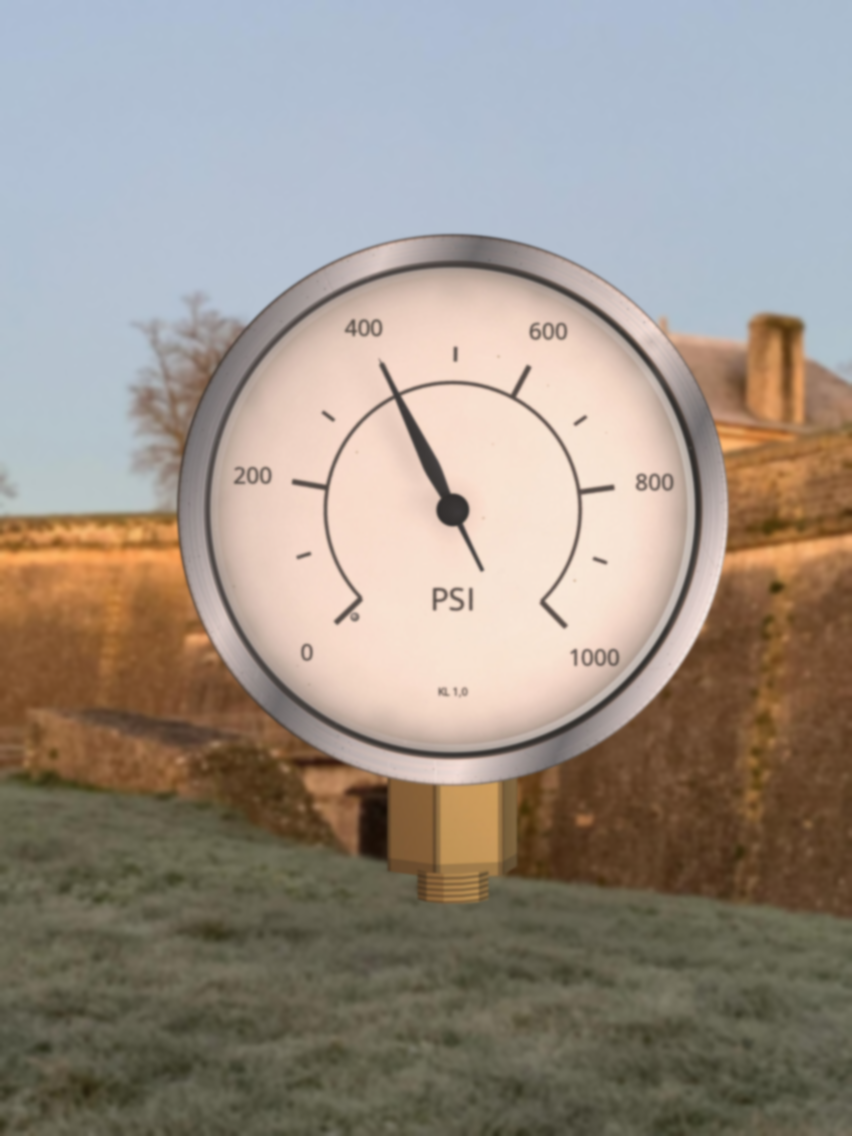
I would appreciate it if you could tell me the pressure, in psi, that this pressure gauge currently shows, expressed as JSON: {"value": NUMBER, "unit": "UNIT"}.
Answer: {"value": 400, "unit": "psi"}
